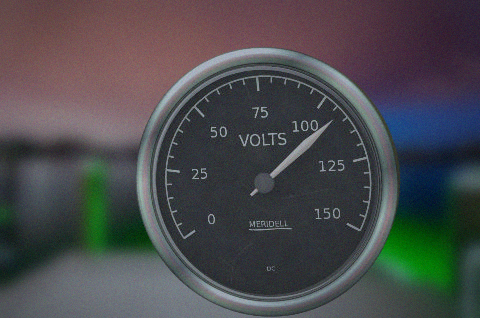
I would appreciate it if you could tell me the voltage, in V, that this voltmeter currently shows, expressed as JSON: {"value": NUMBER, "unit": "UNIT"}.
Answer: {"value": 107.5, "unit": "V"}
